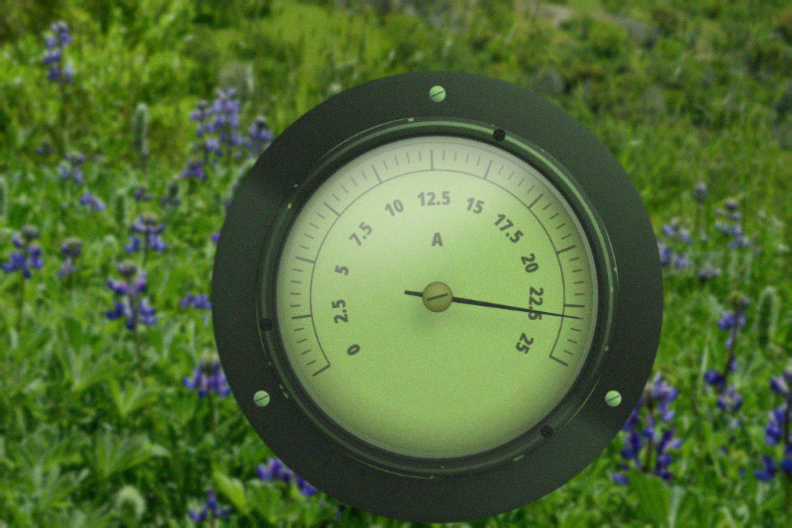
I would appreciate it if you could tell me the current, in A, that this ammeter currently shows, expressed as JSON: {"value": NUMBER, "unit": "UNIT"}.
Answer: {"value": 23, "unit": "A"}
